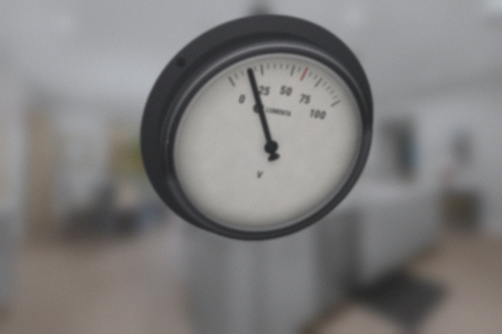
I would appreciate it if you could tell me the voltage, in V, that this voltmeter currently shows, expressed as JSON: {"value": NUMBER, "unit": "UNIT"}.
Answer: {"value": 15, "unit": "V"}
